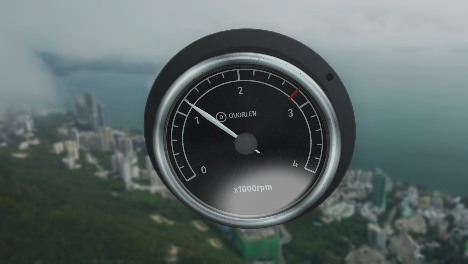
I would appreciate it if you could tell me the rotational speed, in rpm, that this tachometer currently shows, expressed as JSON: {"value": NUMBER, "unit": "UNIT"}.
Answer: {"value": 1200, "unit": "rpm"}
